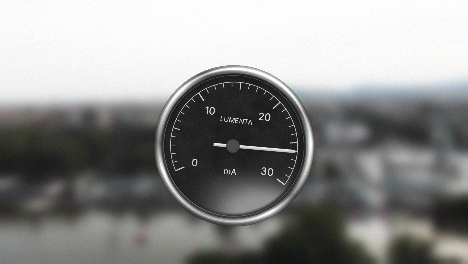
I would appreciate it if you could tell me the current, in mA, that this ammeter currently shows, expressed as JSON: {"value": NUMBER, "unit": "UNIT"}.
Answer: {"value": 26, "unit": "mA"}
